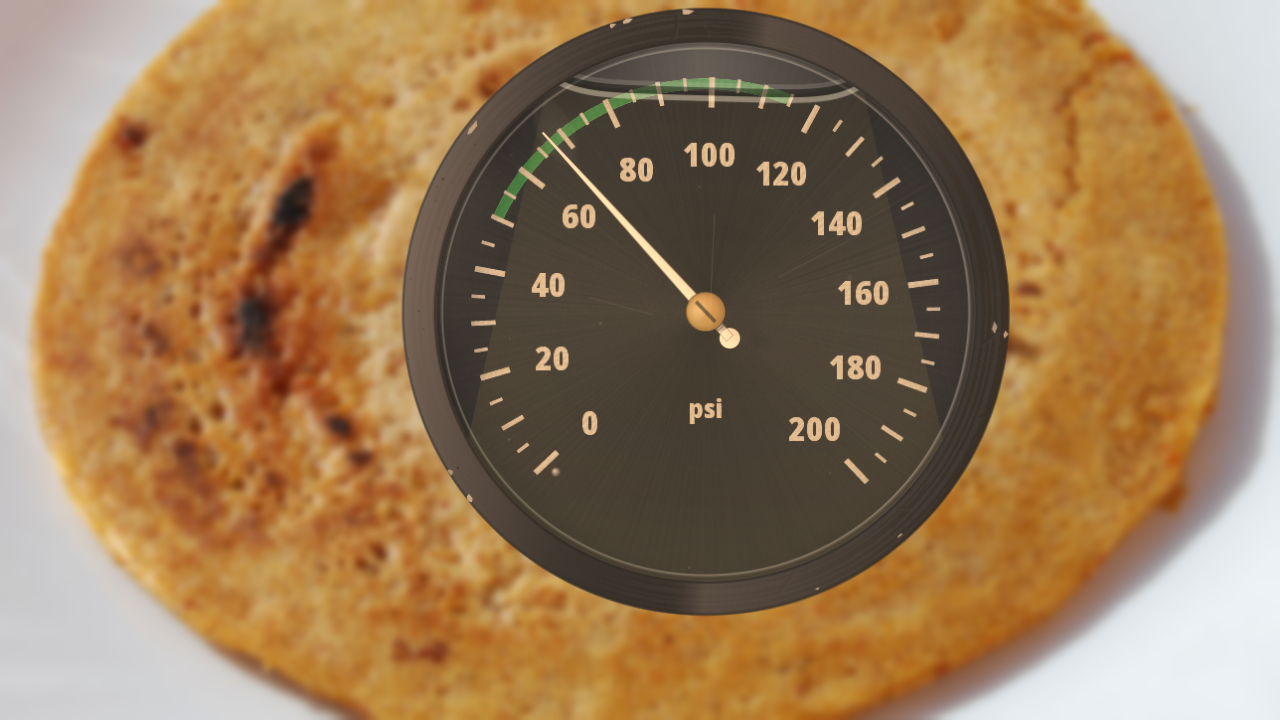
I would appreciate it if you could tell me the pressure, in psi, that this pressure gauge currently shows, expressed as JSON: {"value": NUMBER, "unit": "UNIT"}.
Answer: {"value": 67.5, "unit": "psi"}
